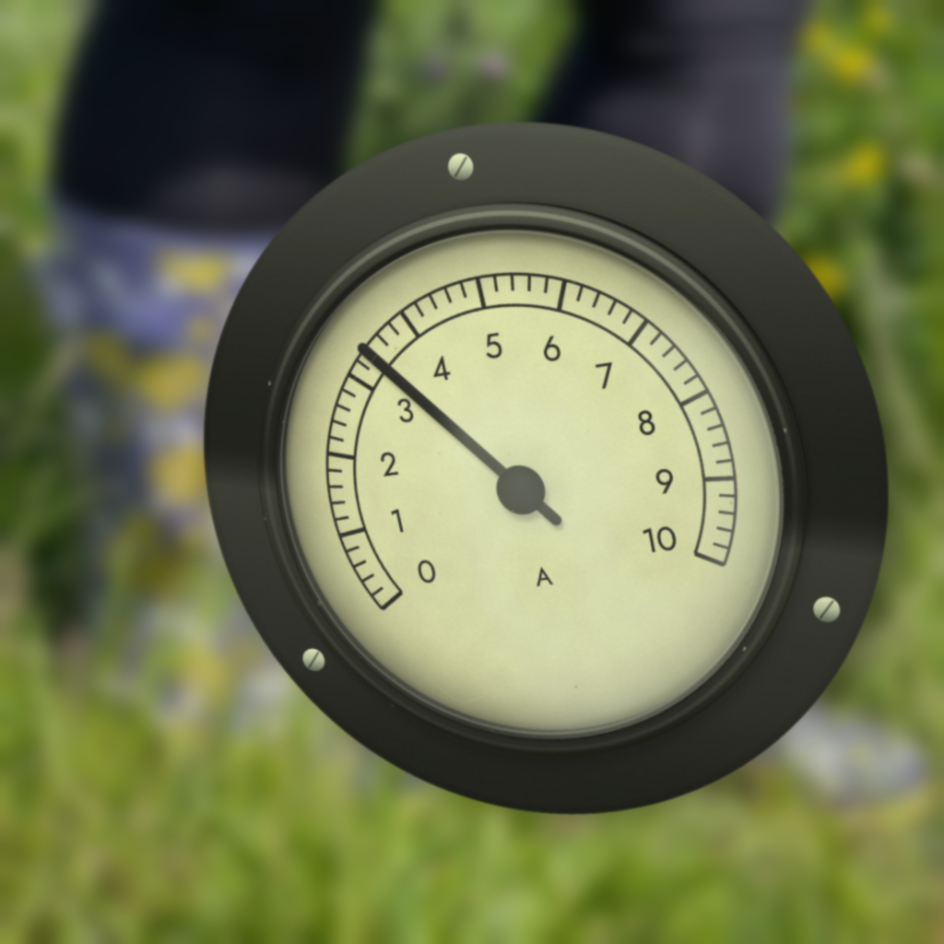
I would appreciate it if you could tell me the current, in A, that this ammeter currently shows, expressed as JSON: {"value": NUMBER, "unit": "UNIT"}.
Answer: {"value": 3.4, "unit": "A"}
